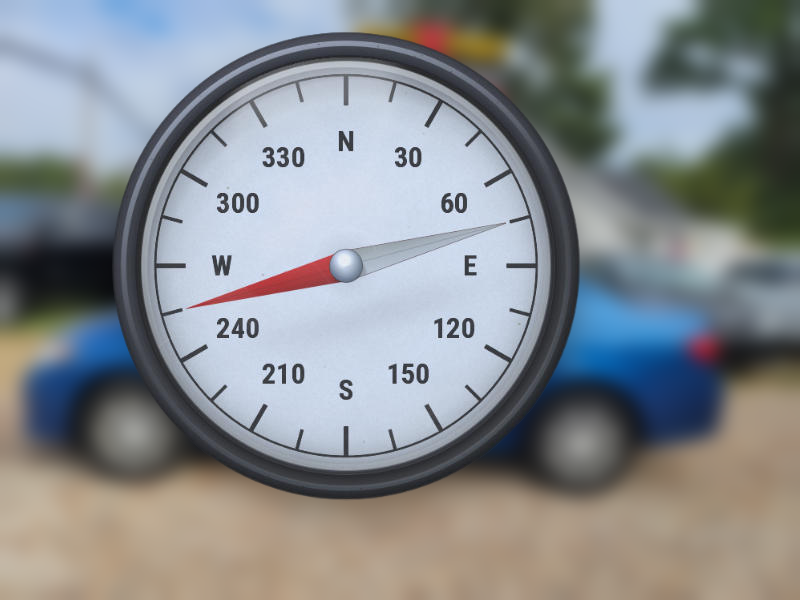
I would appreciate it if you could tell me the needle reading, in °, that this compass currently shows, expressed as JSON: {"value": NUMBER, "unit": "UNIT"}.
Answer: {"value": 255, "unit": "°"}
